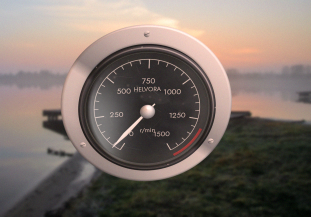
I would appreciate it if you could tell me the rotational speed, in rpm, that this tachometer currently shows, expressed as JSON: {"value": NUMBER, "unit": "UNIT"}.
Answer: {"value": 50, "unit": "rpm"}
